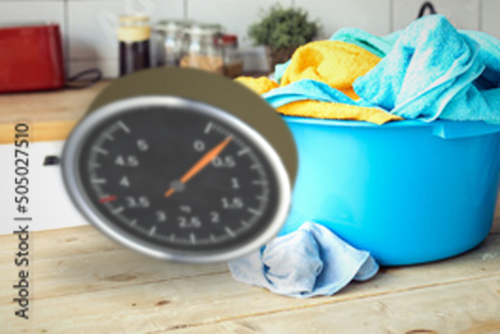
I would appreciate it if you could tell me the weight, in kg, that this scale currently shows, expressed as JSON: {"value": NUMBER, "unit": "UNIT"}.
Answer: {"value": 0.25, "unit": "kg"}
